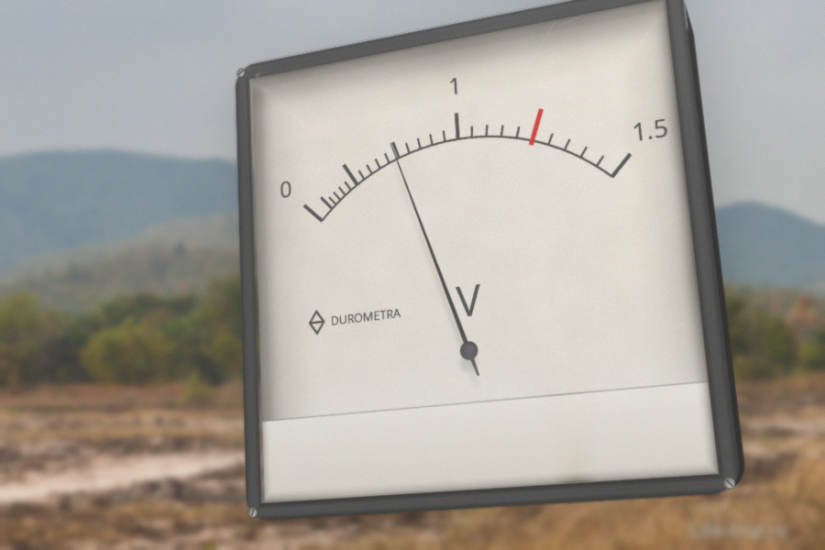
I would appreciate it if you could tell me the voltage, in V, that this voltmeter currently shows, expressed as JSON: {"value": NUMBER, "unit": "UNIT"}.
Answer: {"value": 0.75, "unit": "V"}
